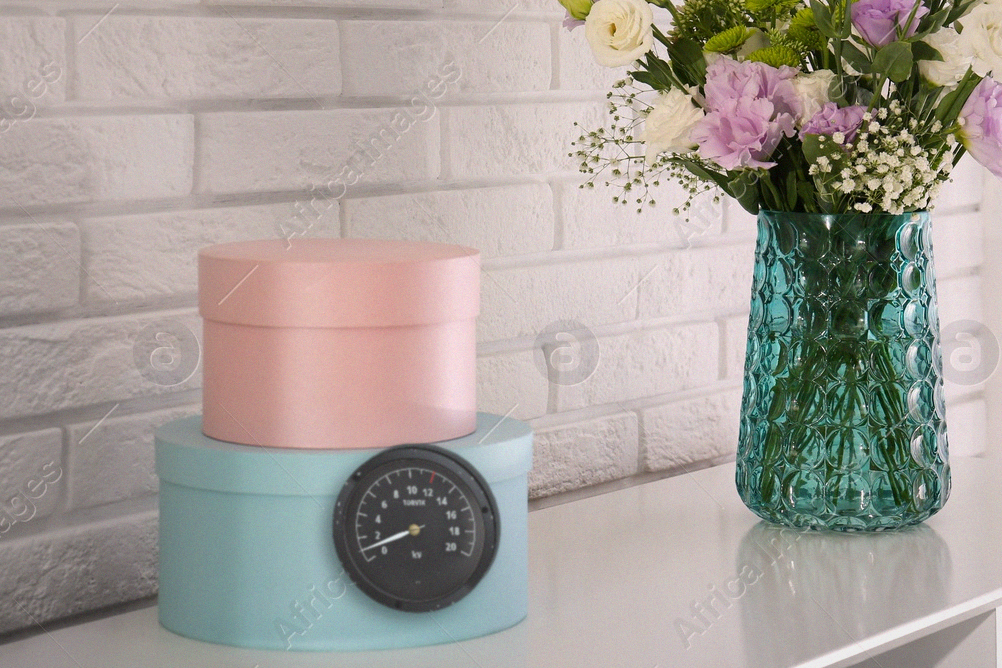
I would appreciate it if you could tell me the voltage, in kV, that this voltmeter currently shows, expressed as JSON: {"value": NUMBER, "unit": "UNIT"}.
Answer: {"value": 1, "unit": "kV"}
